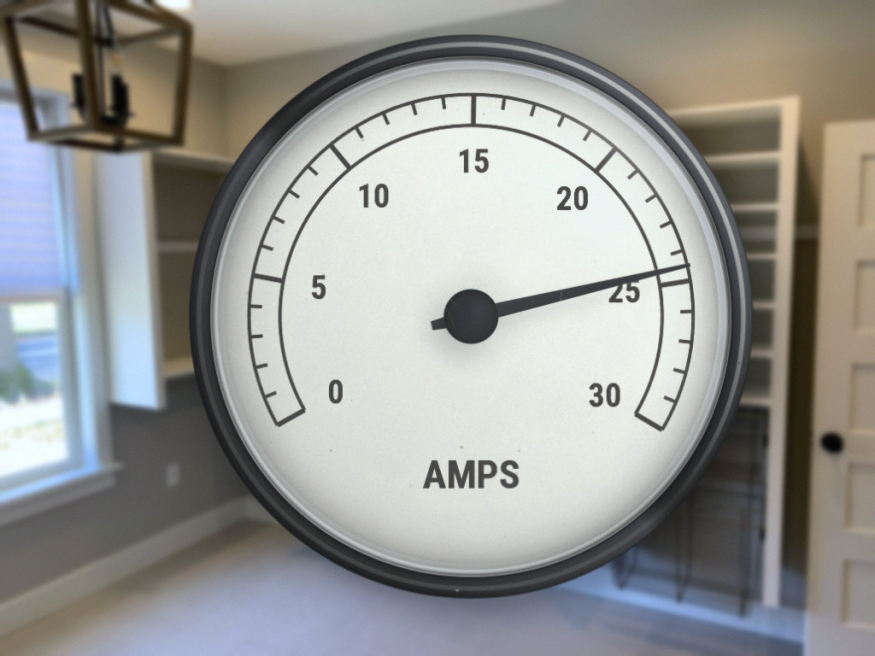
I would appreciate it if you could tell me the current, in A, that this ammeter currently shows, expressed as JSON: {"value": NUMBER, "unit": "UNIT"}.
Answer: {"value": 24.5, "unit": "A"}
